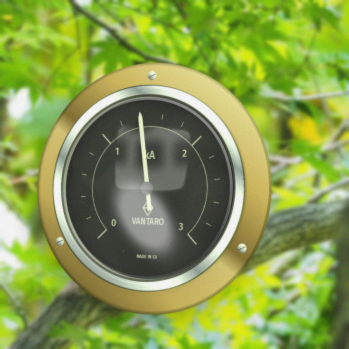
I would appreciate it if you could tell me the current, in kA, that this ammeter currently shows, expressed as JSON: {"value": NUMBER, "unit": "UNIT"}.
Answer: {"value": 1.4, "unit": "kA"}
